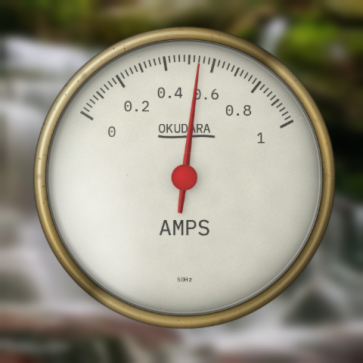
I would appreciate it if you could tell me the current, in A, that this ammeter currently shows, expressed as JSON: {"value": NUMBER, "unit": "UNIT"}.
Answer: {"value": 0.54, "unit": "A"}
